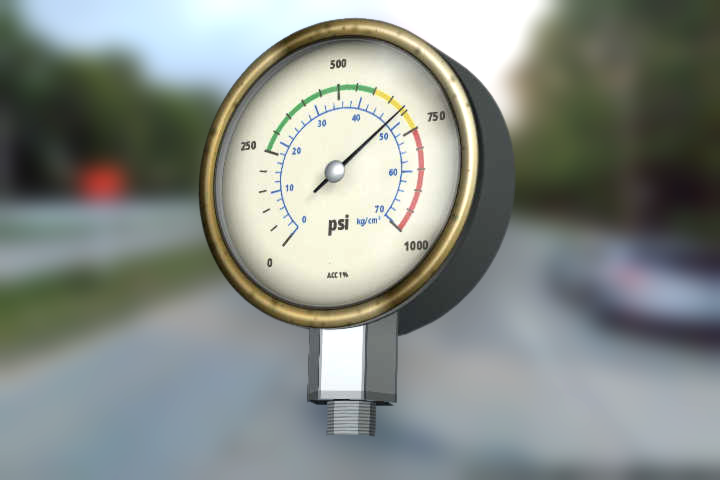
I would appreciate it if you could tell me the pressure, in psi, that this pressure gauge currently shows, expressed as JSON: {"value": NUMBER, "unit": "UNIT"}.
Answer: {"value": 700, "unit": "psi"}
